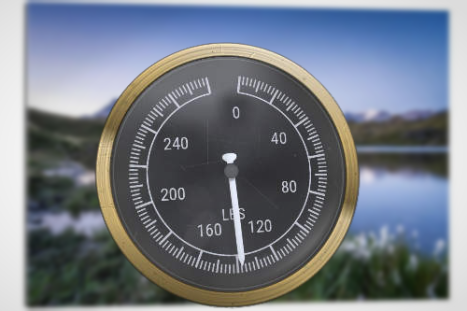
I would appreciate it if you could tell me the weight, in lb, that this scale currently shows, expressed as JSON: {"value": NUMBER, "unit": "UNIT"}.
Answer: {"value": 138, "unit": "lb"}
